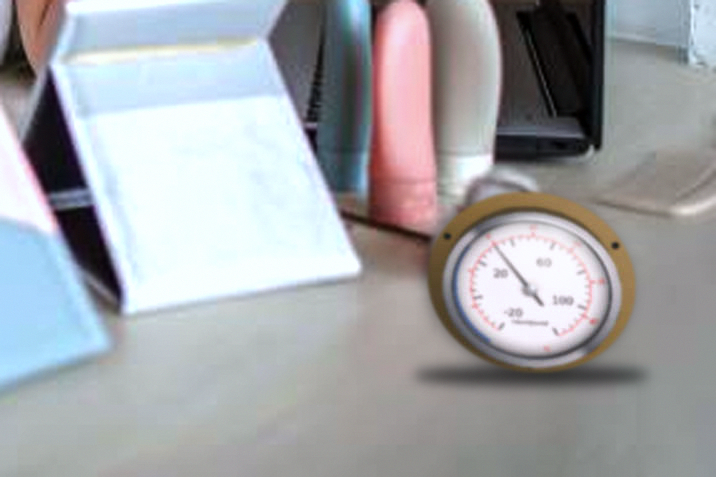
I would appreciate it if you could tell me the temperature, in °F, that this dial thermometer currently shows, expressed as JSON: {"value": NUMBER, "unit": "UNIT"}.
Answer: {"value": 32, "unit": "°F"}
